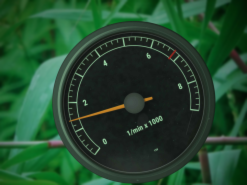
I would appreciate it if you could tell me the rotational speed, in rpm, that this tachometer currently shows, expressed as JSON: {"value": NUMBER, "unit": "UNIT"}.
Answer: {"value": 1400, "unit": "rpm"}
